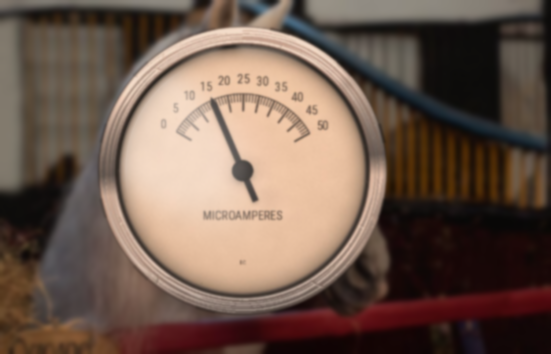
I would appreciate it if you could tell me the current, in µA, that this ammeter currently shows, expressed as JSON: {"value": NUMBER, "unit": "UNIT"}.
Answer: {"value": 15, "unit": "µA"}
